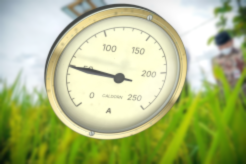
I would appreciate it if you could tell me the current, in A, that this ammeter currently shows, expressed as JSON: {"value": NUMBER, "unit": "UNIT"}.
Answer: {"value": 50, "unit": "A"}
